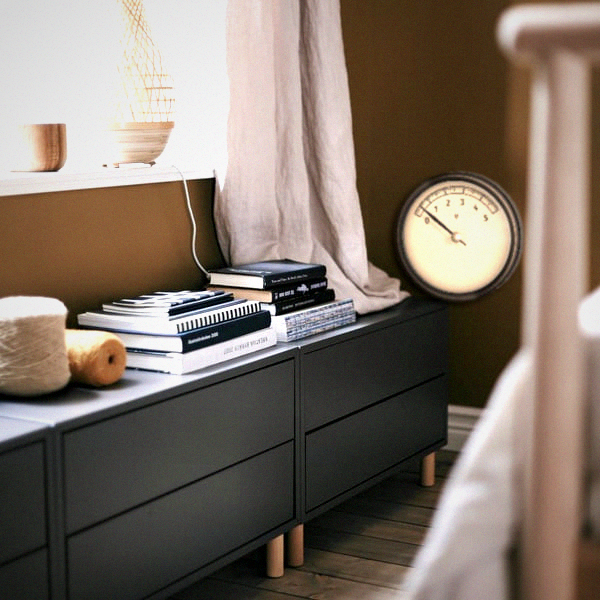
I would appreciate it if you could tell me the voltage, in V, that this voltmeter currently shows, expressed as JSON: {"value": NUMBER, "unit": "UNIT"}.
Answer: {"value": 0.5, "unit": "V"}
